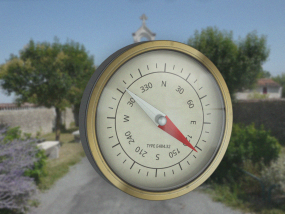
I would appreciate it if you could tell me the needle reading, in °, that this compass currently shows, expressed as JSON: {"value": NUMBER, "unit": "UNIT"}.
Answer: {"value": 125, "unit": "°"}
